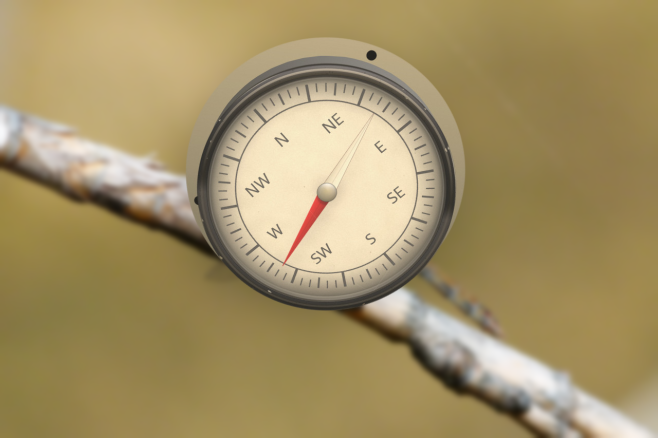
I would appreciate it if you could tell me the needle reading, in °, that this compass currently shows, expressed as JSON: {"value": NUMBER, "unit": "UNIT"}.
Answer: {"value": 250, "unit": "°"}
